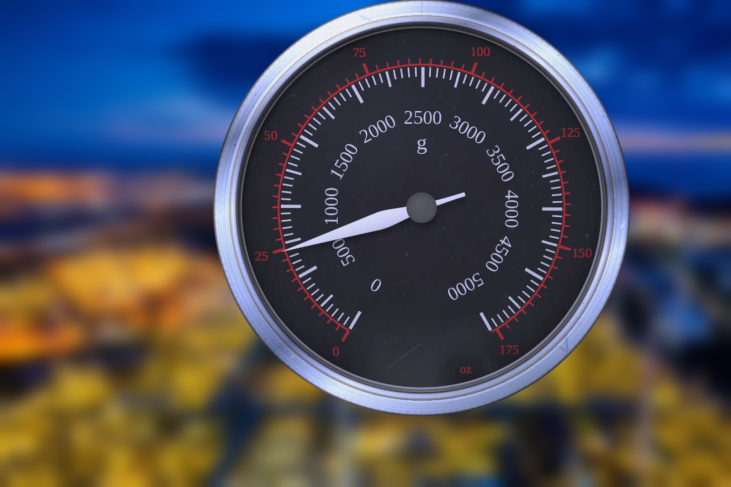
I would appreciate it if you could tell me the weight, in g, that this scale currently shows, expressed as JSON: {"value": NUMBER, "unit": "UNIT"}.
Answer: {"value": 700, "unit": "g"}
